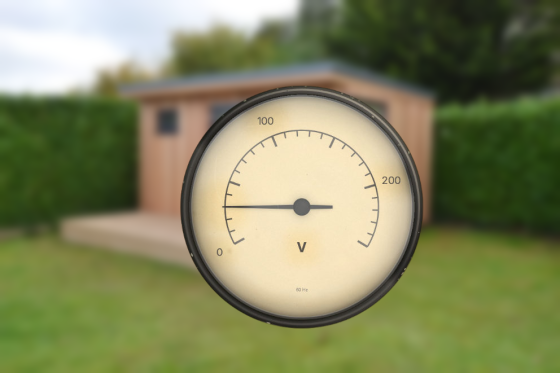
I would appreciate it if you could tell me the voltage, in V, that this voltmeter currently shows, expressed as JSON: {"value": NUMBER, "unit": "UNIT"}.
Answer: {"value": 30, "unit": "V"}
